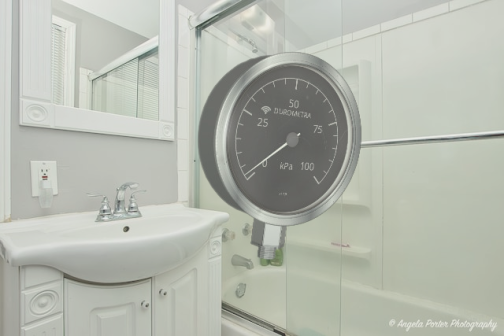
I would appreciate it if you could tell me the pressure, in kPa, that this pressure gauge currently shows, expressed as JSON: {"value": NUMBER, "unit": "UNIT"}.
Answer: {"value": 2.5, "unit": "kPa"}
